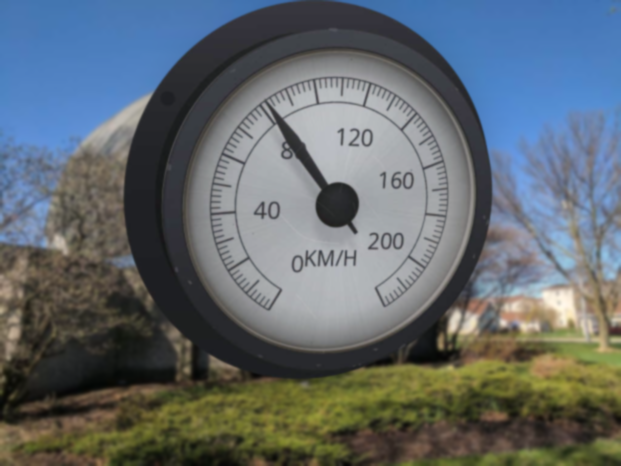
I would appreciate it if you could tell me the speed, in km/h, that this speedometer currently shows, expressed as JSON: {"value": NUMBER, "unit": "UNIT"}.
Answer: {"value": 82, "unit": "km/h"}
